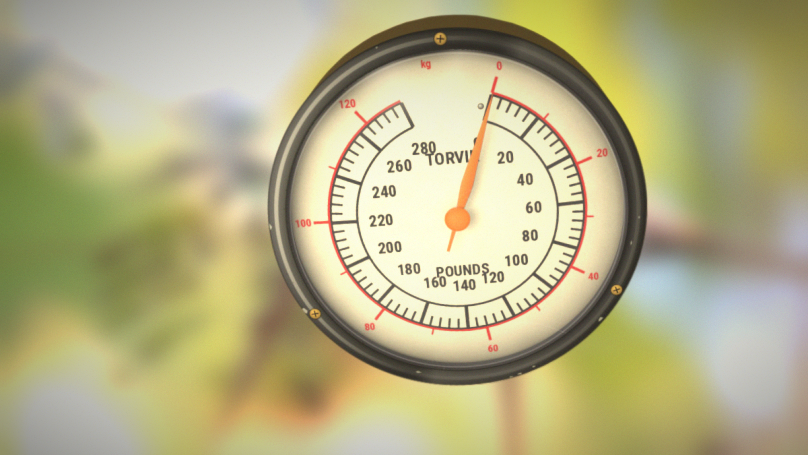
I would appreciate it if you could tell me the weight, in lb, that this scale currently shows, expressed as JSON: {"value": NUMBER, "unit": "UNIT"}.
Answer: {"value": 0, "unit": "lb"}
